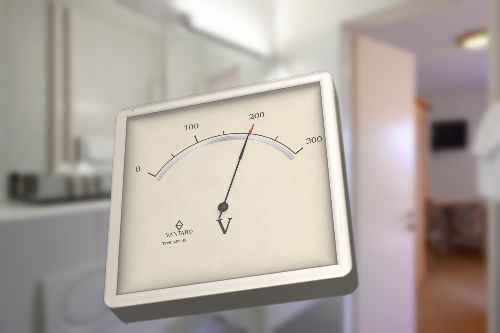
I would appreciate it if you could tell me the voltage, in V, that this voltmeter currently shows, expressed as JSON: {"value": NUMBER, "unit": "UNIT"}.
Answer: {"value": 200, "unit": "V"}
